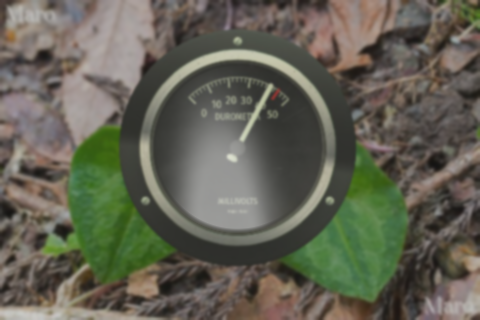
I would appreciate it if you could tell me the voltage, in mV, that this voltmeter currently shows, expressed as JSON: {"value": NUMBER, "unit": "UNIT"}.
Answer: {"value": 40, "unit": "mV"}
